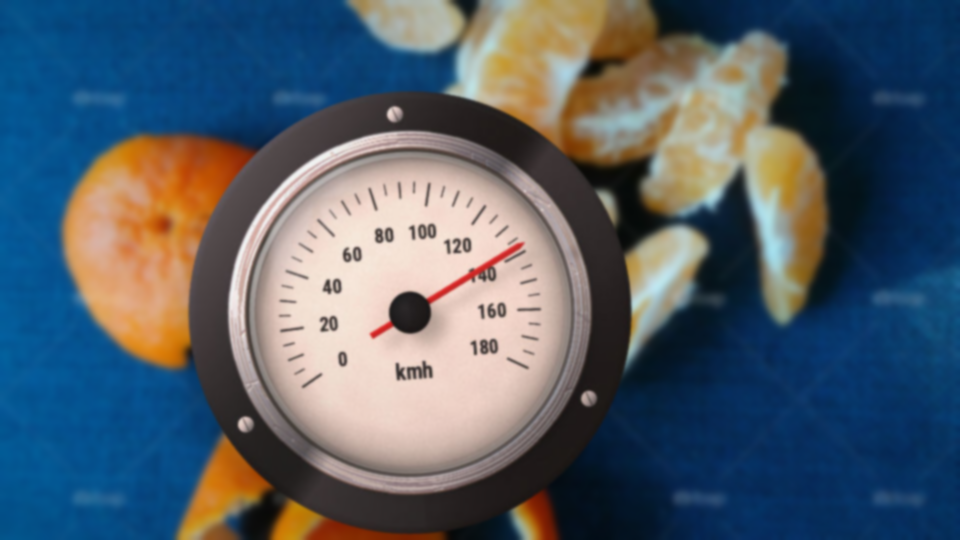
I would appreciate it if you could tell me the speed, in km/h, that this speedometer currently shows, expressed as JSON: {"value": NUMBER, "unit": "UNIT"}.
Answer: {"value": 137.5, "unit": "km/h"}
